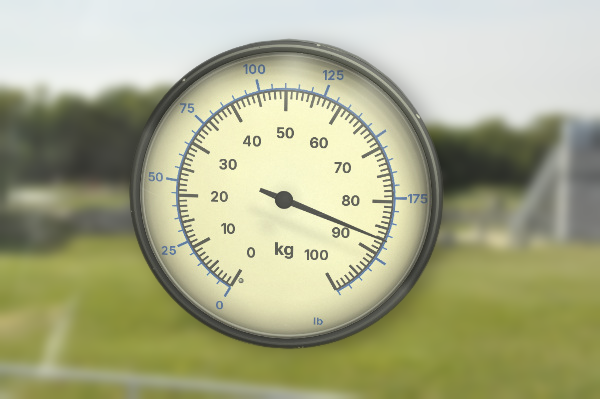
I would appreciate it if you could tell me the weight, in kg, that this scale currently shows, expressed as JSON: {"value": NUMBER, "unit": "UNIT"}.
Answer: {"value": 87, "unit": "kg"}
